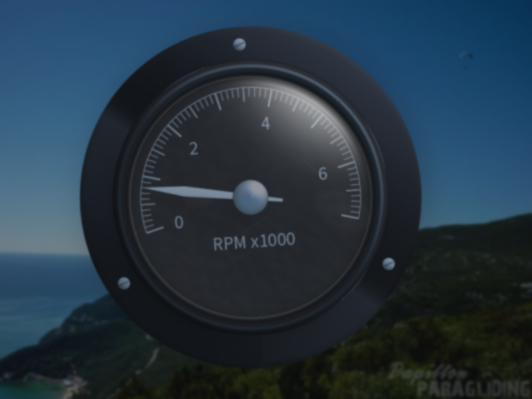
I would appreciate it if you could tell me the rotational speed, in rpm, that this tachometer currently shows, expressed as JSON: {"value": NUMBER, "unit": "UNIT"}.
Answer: {"value": 800, "unit": "rpm"}
